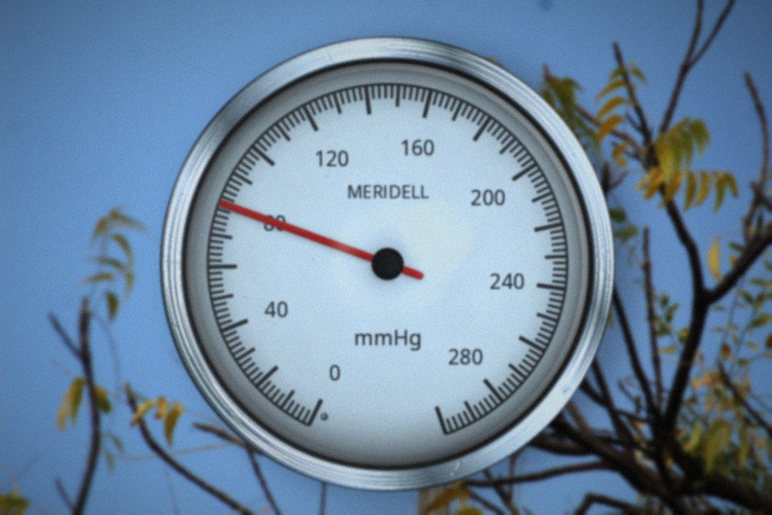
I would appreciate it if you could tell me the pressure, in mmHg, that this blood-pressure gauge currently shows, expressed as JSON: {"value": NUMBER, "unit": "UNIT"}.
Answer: {"value": 80, "unit": "mmHg"}
